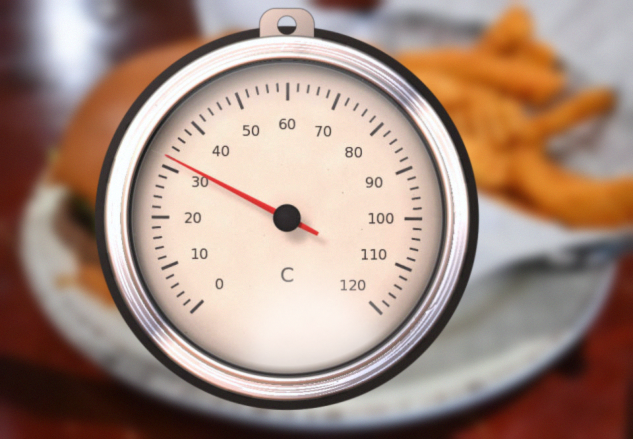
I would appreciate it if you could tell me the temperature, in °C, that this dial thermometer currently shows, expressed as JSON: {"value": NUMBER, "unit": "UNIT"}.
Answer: {"value": 32, "unit": "°C"}
